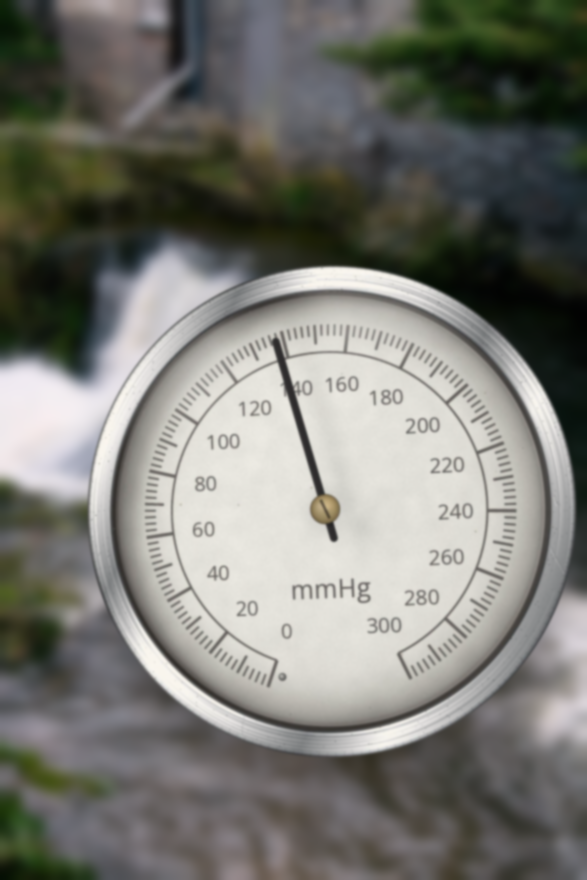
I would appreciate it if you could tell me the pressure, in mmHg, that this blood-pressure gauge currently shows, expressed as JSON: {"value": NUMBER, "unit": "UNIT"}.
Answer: {"value": 138, "unit": "mmHg"}
